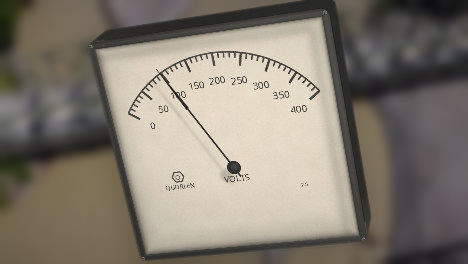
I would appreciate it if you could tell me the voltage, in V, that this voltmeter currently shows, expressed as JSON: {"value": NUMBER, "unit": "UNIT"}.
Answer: {"value": 100, "unit": "V"}
